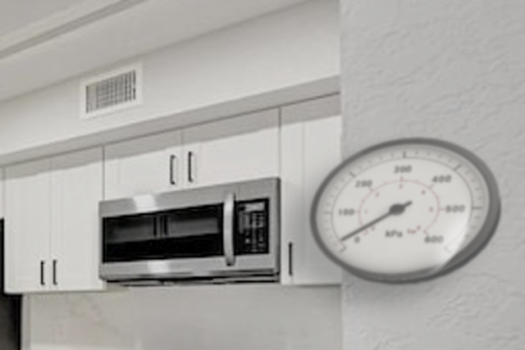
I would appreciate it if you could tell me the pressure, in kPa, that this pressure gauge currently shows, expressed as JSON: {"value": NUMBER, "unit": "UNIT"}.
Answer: {"value": 20, "unit": "kPa"}
